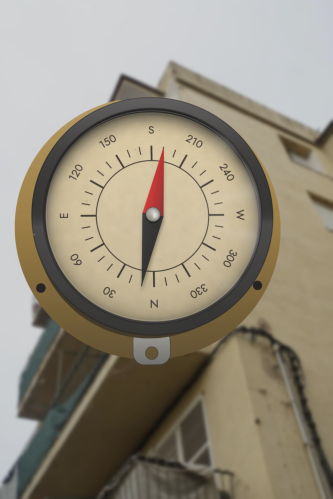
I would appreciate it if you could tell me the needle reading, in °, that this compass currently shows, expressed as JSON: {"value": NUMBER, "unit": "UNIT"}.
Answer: {"value": 190, "unit": "°"}
